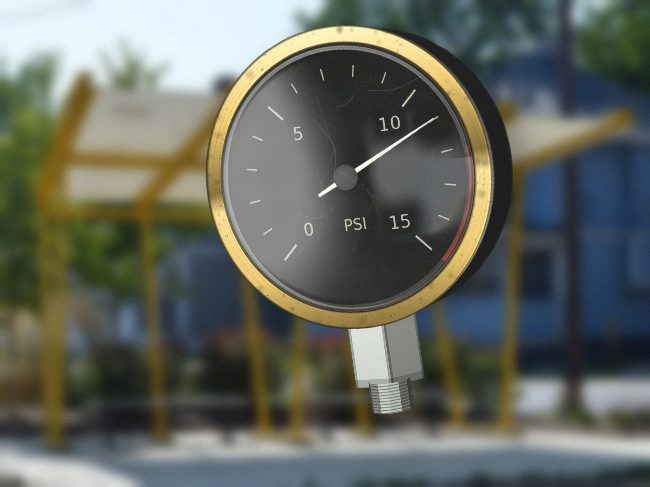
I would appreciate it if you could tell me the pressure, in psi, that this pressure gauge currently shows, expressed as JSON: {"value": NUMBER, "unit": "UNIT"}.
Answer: {"value": 11, "unit": "psi"}
